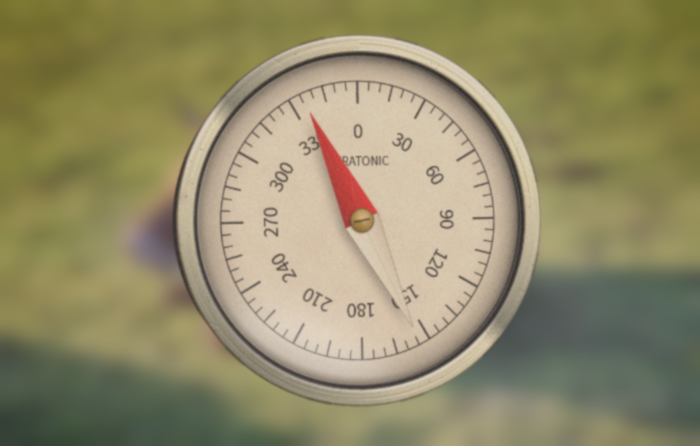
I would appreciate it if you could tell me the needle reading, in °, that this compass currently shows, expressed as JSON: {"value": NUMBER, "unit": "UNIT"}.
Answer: {"value": 335, "unit": "°"}
